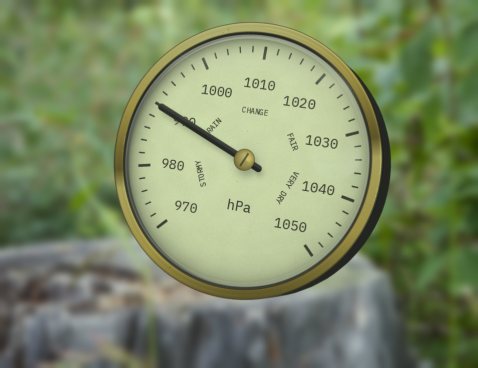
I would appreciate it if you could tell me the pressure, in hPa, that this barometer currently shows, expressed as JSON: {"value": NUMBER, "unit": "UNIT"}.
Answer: {"value": 990, "unit": "hPa"}
